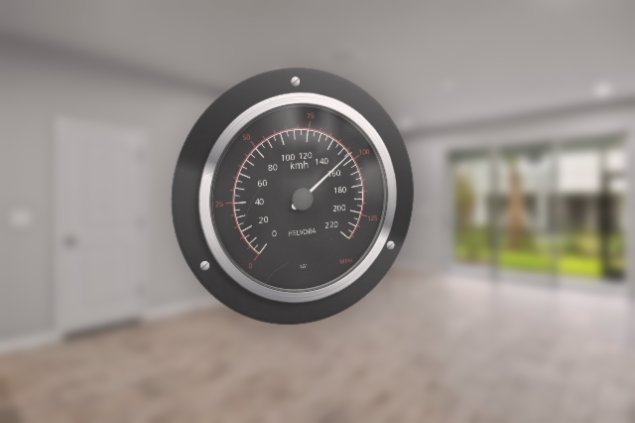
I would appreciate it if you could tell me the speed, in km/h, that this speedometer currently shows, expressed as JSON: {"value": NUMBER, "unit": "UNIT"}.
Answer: {"value": 155, "unit": "km/h"}
